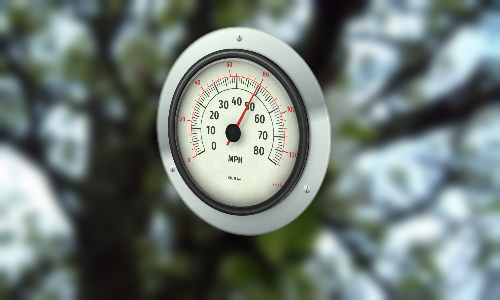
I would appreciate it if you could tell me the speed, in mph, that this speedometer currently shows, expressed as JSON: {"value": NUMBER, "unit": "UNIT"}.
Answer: {"value": 50, "unit": "mph"}
